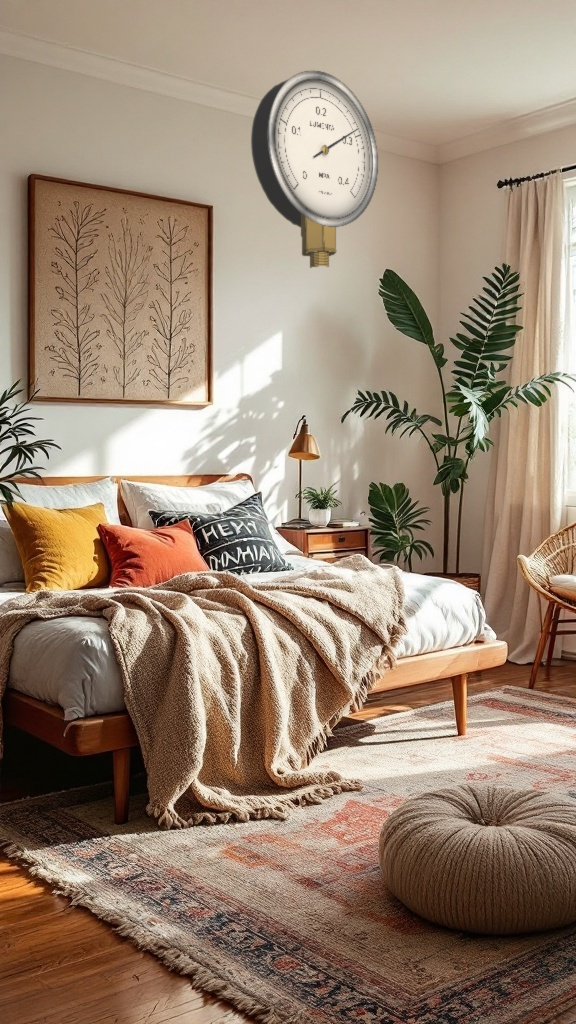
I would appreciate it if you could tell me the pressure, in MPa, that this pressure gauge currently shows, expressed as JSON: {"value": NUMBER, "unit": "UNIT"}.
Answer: {"value": 0.29, "unit": "MPa"}
